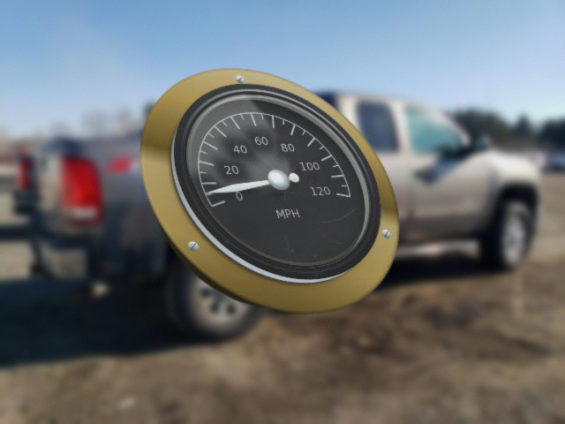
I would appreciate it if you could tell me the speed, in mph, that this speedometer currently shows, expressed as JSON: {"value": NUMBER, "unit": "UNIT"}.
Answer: {"value": 5, "unit": "mph"}
